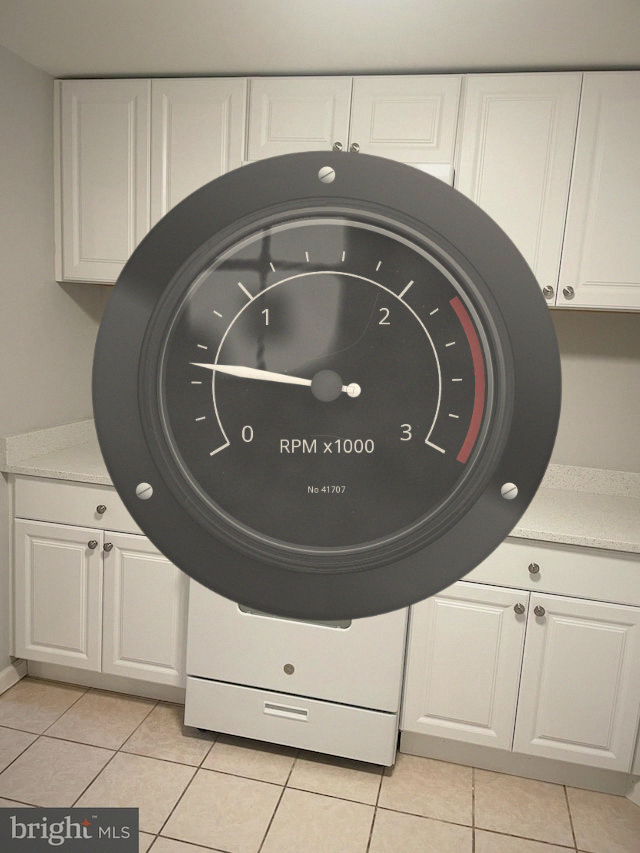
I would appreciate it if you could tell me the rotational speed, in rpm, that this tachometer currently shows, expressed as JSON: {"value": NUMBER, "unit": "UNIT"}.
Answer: {"value": 500, "unit": "rpm"}
